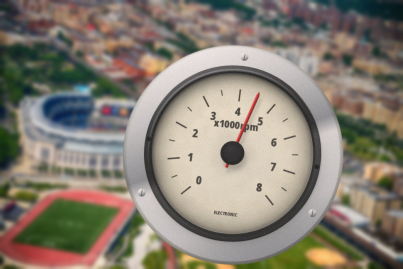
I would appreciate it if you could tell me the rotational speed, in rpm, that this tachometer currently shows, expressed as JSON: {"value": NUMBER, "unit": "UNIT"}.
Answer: {"value": 4500, "unit": "rpm"}
